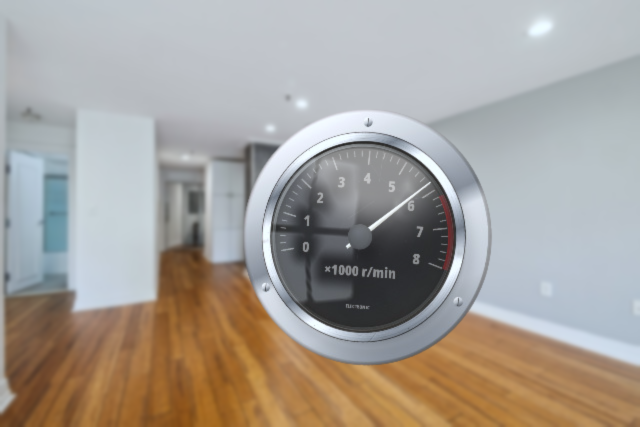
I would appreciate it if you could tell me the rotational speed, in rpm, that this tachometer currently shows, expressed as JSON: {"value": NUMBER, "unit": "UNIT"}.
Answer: {"value": 5800, "unit": "rpm"}
